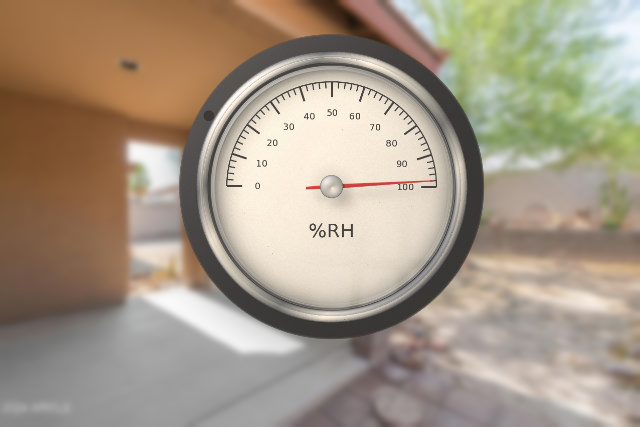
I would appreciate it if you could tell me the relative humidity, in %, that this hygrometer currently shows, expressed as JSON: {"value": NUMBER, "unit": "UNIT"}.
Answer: {"value": 98, "unit": "%"}
